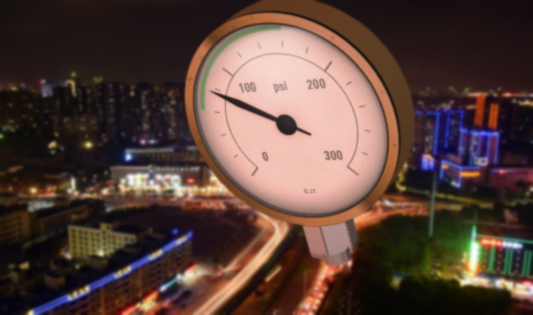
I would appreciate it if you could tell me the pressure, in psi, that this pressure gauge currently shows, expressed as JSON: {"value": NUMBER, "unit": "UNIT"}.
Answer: {"value": 80, "unit": "psi"}
